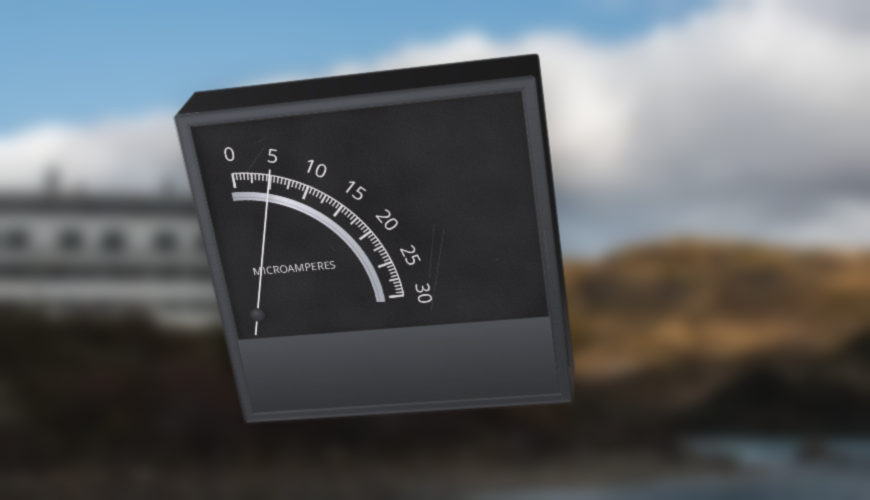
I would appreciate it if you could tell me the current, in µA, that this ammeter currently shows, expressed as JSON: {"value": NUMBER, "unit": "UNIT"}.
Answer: {"value": 5, "unit": "µA"}
